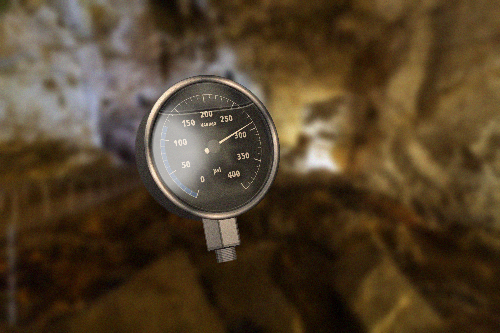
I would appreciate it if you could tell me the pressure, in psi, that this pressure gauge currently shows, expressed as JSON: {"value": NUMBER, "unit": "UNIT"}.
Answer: {"value": 290, "unit": "psi"}
